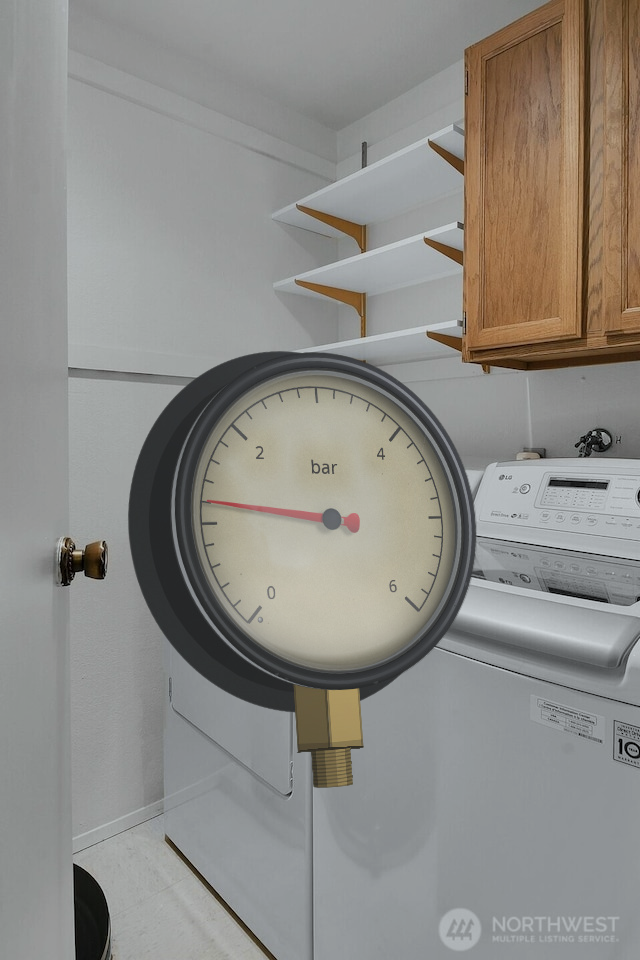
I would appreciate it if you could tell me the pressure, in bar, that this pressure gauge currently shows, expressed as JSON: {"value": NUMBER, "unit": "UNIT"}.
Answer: {"value": 1.2, "unit": "bar"}
